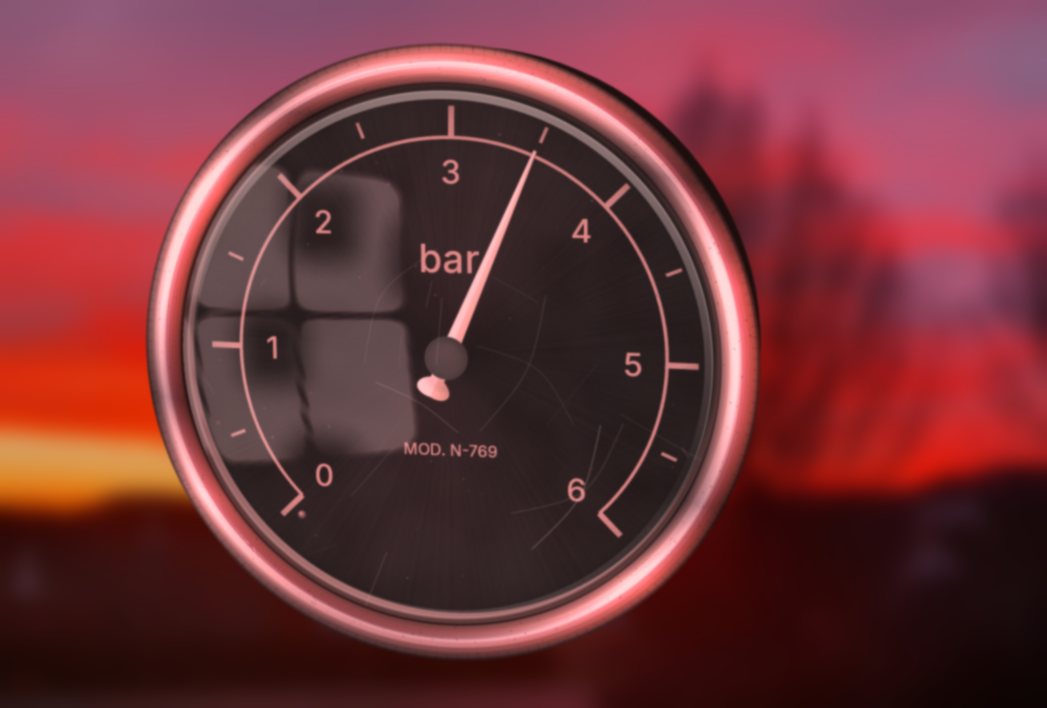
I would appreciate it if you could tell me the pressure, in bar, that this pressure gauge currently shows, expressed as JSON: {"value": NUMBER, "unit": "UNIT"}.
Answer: {"value": 3.5, "unit": "bar"}
